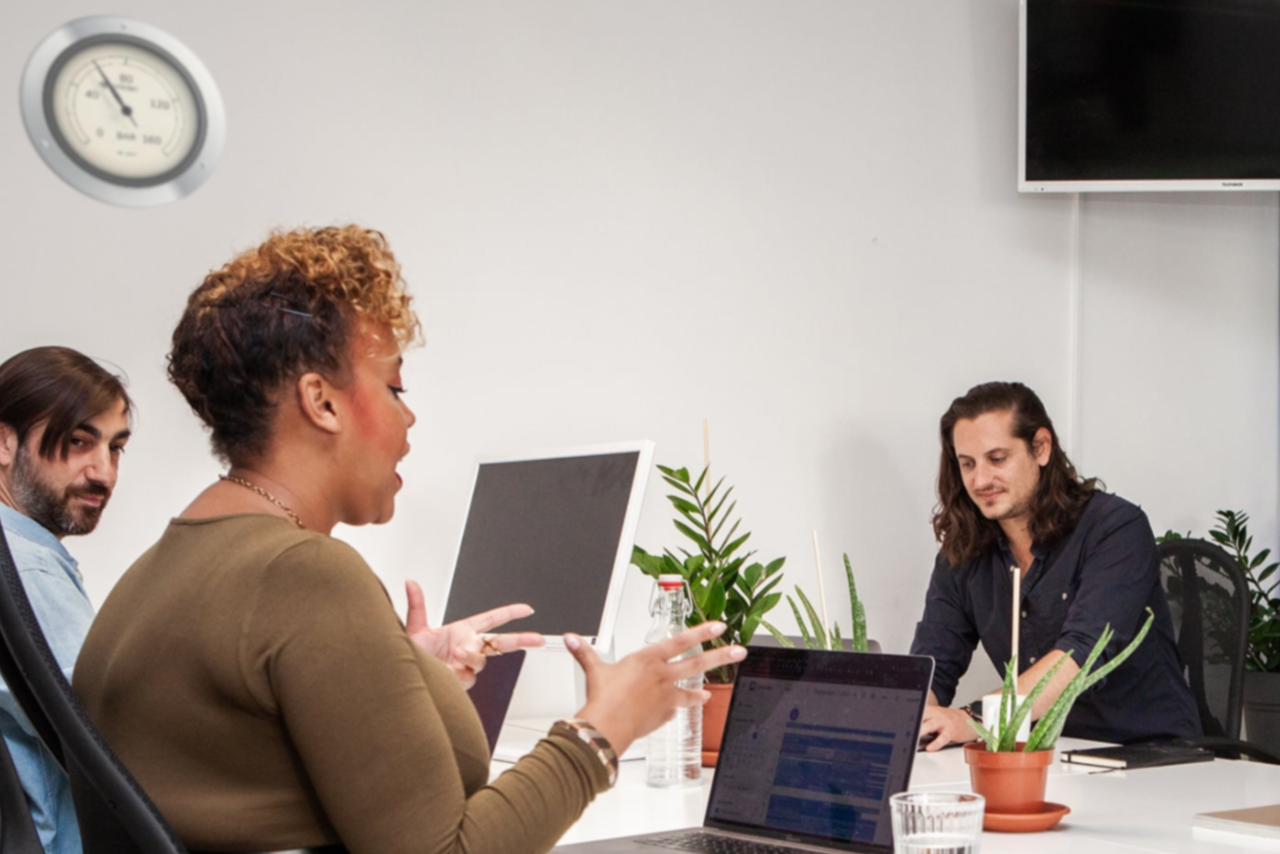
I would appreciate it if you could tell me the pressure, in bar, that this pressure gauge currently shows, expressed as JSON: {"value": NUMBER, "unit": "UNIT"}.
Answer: {"value": 60, "unit": "bar"}
